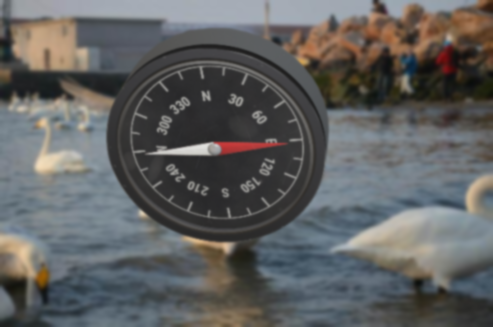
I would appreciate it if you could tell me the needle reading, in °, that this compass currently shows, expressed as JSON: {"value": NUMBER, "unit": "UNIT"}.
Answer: {"value": 90, "unit": "°"}
